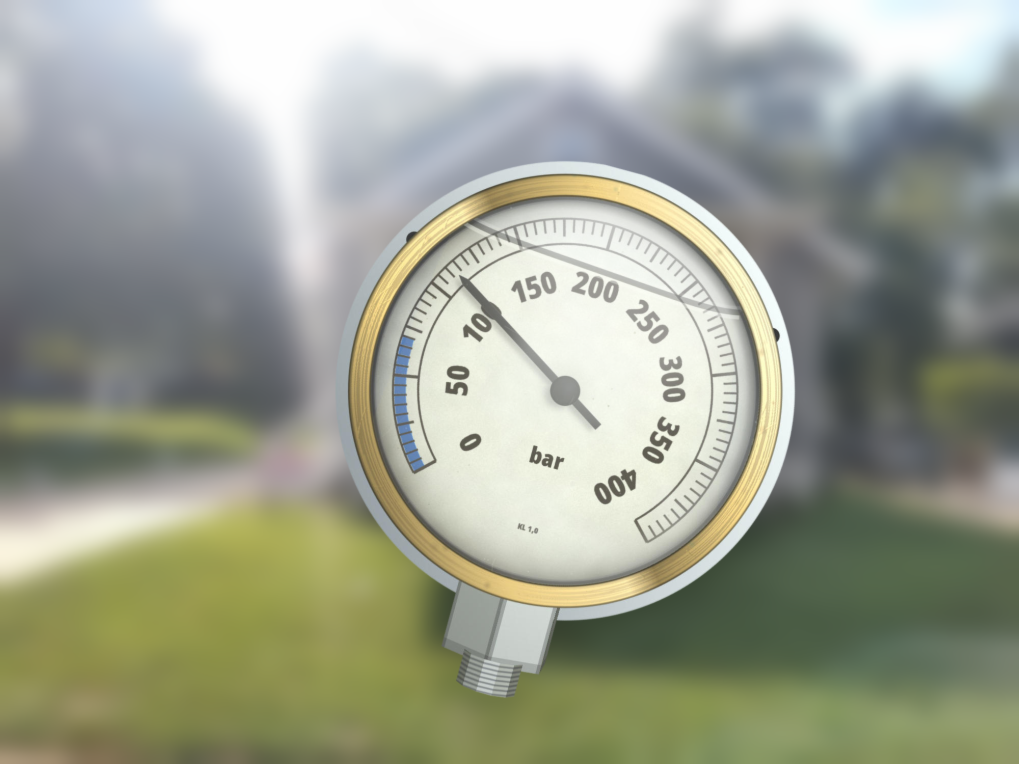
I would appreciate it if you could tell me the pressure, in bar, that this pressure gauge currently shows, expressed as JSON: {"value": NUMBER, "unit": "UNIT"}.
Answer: {"value": 112.5, "unit": "bar"}
